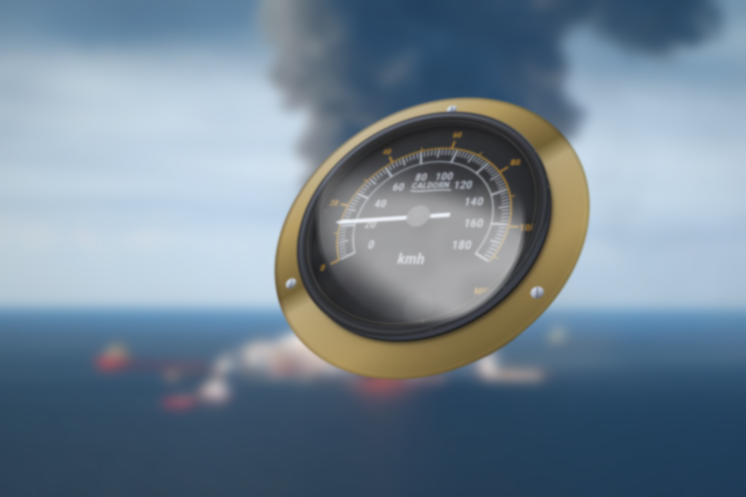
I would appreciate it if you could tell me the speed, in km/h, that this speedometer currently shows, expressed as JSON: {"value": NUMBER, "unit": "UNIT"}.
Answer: {"value": 20, "unit": "km/h"}
